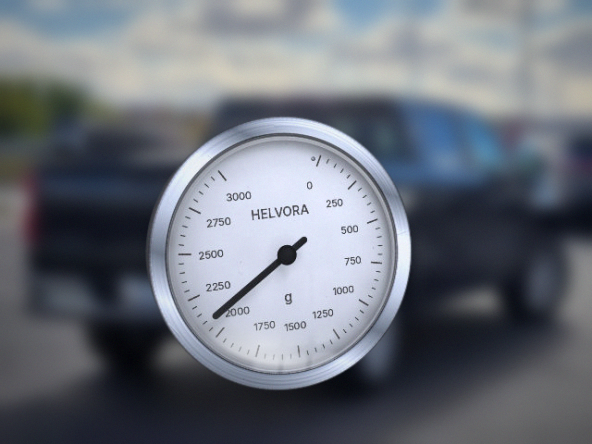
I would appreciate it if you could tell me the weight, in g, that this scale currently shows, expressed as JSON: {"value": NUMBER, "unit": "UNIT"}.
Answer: {"value": 2100, "unit": "g"}
